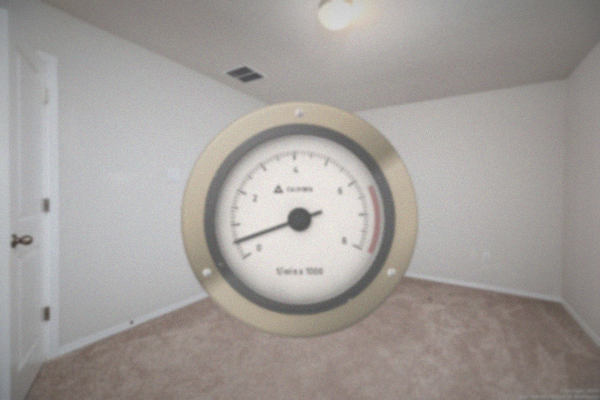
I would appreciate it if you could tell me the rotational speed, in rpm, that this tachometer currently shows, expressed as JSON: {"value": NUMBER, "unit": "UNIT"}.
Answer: {"value": 500, "unit": "rpm"}
